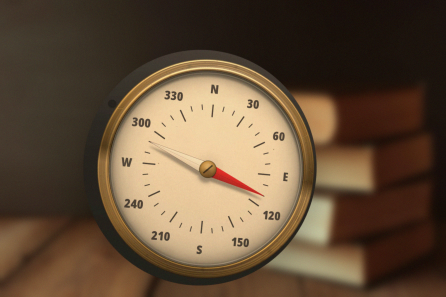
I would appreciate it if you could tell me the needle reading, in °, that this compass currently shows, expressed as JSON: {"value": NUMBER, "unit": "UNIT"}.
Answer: {"value": 110, "unit": "°"}
